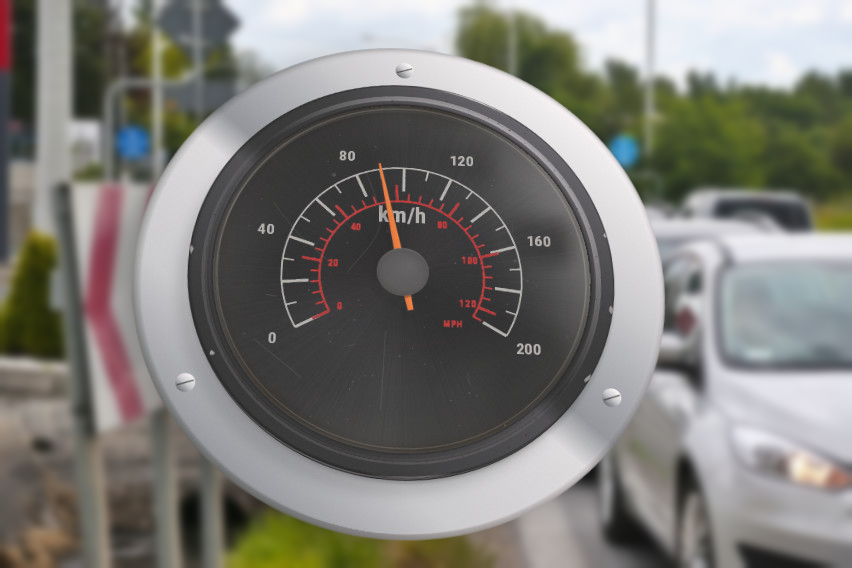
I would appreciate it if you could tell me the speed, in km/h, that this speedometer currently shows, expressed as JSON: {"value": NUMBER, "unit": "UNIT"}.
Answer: {"value": 90, "unit": "km/h"}
